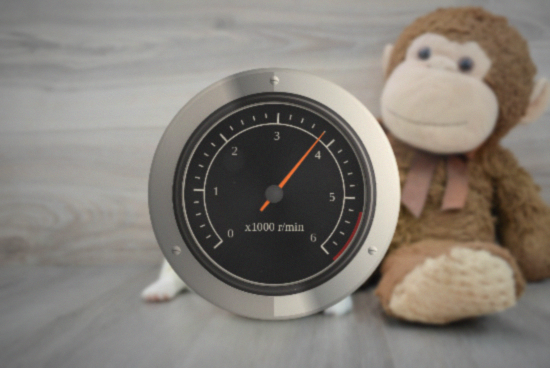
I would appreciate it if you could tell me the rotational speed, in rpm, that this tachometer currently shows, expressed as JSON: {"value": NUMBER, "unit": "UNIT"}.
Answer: {"value": 3800, "unit": "rpm"}
